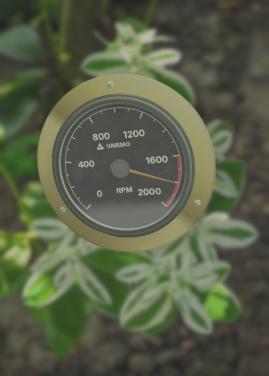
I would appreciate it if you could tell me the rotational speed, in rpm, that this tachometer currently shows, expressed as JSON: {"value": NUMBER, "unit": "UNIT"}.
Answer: {"value": 1800, "unit": "rpm"}
